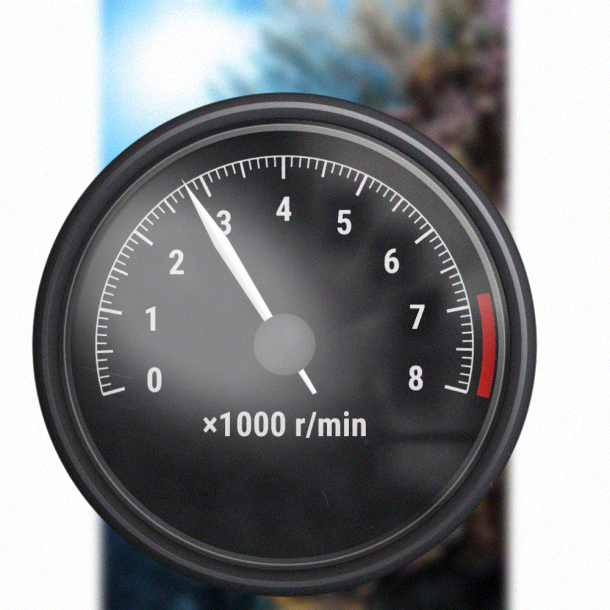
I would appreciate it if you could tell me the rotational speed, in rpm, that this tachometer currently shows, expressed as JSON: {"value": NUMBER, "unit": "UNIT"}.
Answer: {"value": 2800, "unit": "rpm"}
